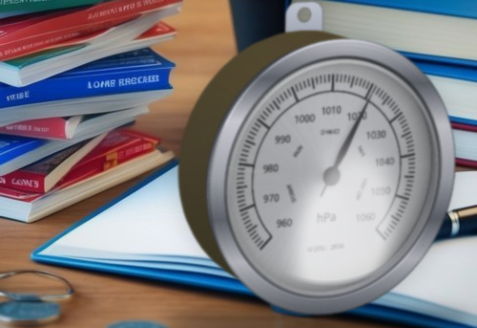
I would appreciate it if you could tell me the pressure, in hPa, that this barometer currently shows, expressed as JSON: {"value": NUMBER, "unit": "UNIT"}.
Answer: {"value": 1020, "unit": "hPa"}
